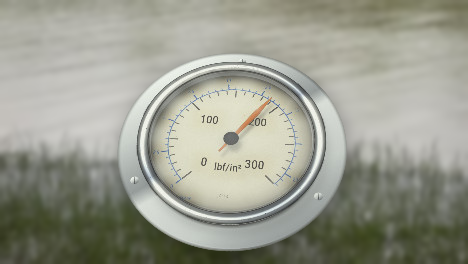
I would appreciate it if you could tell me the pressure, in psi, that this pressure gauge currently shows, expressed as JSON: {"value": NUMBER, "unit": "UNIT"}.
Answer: {"value": 190, "unit": "psi"}
